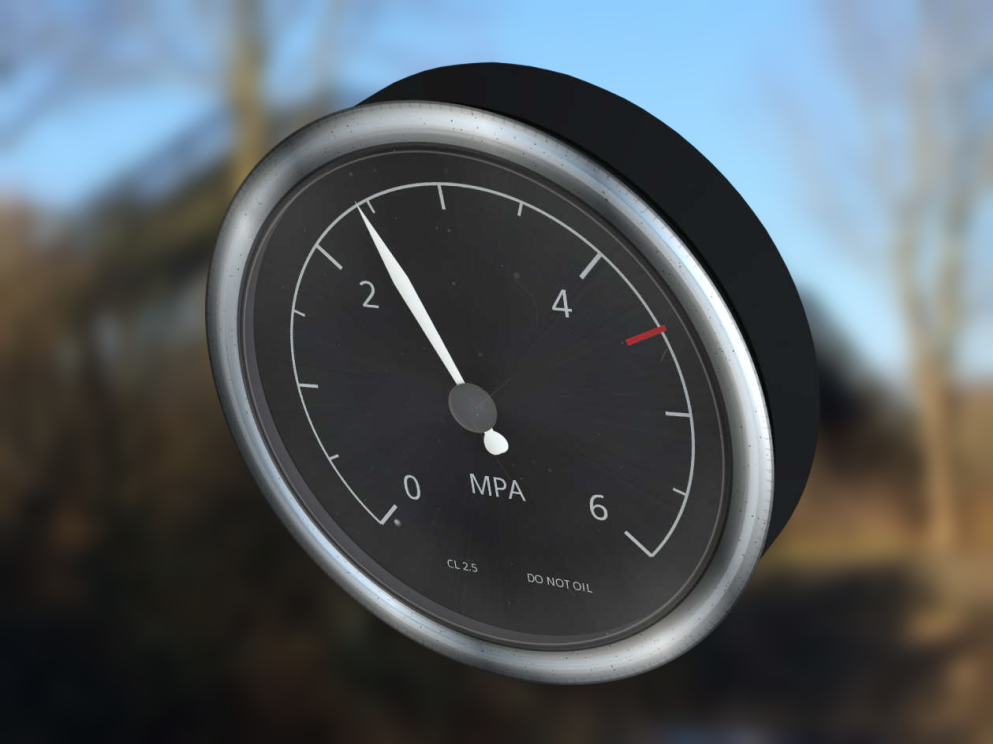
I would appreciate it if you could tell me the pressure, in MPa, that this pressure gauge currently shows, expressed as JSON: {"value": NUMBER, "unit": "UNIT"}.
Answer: {"value": 2.5, "unit": "MPa"}
